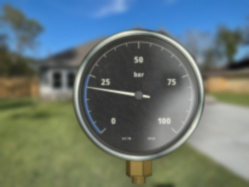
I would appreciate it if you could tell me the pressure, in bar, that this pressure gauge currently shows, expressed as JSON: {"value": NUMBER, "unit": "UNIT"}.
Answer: {"value": 20, "unit": "bar"}
